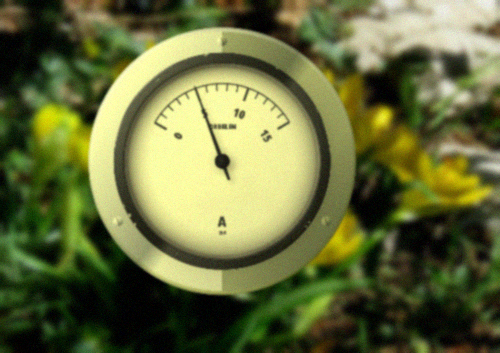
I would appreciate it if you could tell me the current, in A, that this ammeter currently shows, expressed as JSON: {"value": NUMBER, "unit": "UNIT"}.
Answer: {"value": 5, "unit": "A"}
